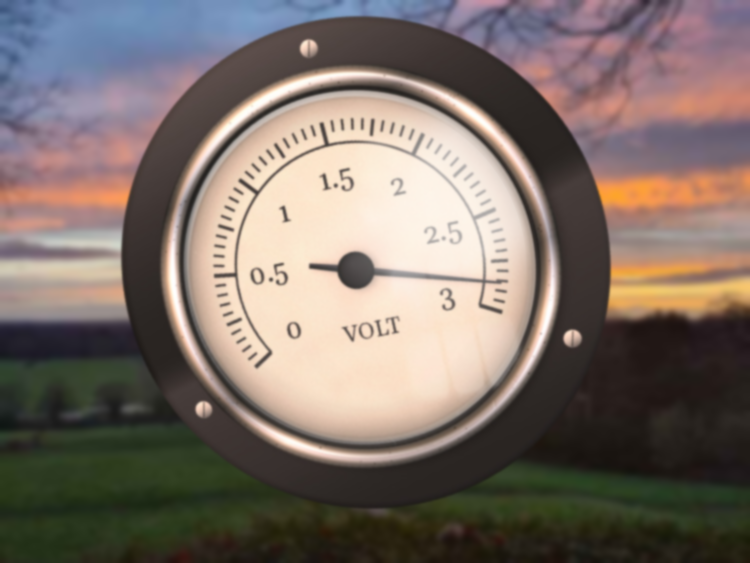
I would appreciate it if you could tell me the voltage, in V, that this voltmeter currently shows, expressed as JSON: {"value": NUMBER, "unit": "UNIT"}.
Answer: {"value": 2.85, "unit": "V"}
